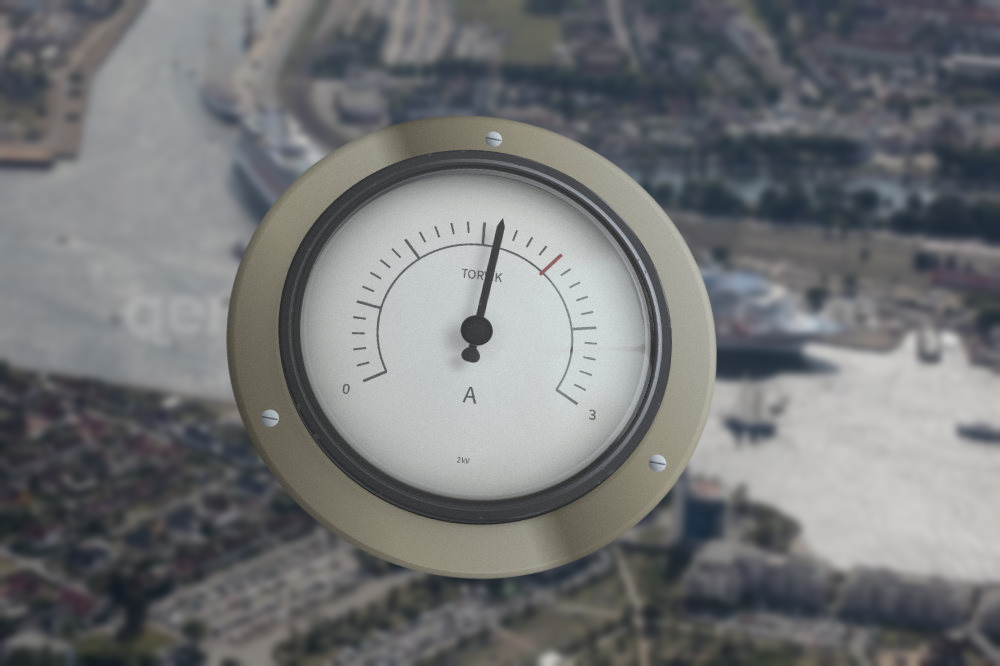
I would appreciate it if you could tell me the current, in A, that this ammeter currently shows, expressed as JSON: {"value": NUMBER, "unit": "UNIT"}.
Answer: {"value": 1.6, "unit": "A"}
